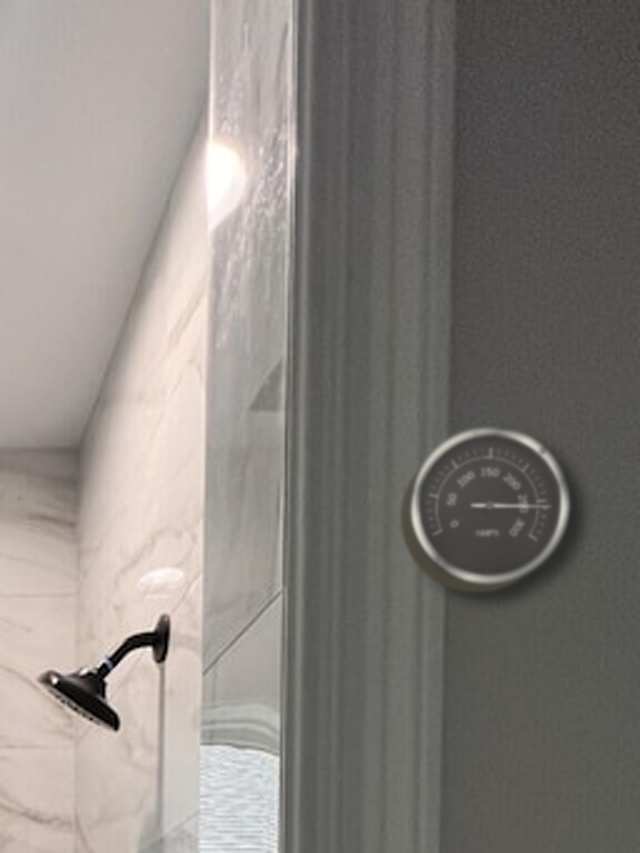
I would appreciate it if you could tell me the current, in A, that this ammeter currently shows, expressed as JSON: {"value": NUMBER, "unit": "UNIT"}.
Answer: {"value": 260, "unit": "A"}
